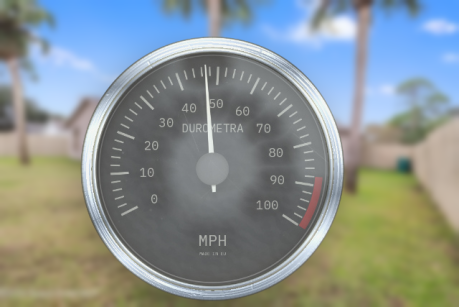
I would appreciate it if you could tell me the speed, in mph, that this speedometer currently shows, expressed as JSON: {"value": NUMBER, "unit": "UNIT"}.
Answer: {"value": 47, "unit": "mph"}
